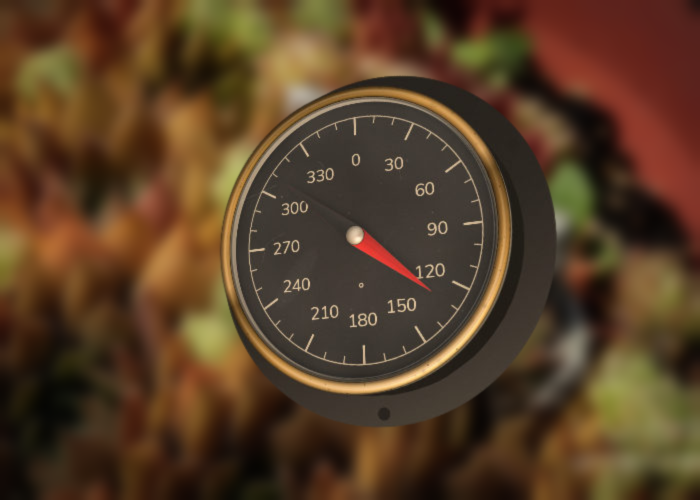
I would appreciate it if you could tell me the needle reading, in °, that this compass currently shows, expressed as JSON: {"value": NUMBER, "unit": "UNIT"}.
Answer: {"value": 130, "unit": "°"}
